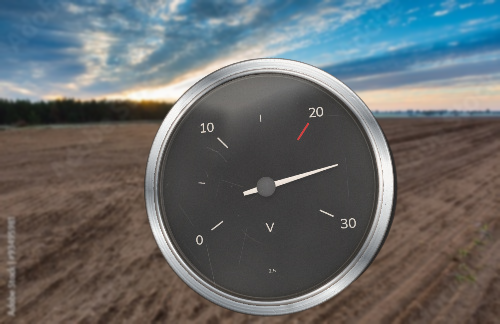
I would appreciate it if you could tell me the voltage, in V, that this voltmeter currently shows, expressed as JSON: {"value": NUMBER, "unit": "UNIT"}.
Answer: {"value": 25, "unit": "V"}
